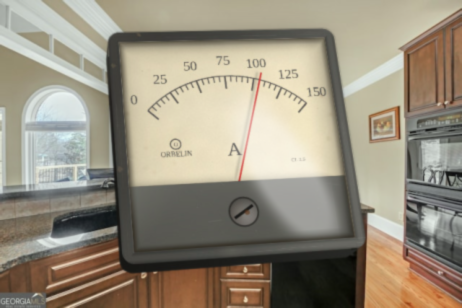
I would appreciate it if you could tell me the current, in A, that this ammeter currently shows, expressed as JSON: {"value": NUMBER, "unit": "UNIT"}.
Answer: {"value": 105, "unit": "A"}
